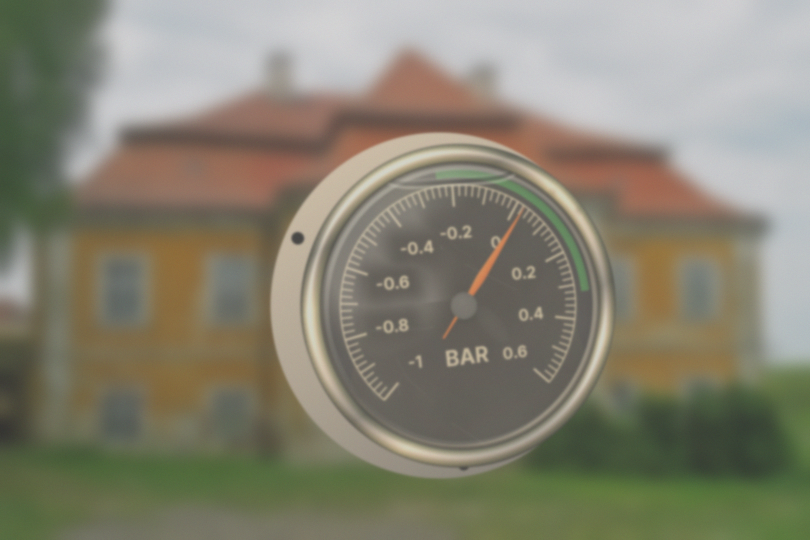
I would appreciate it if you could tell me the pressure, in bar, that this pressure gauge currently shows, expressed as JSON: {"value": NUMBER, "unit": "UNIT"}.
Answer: {"value": 0.02, "unit": "bar"}
